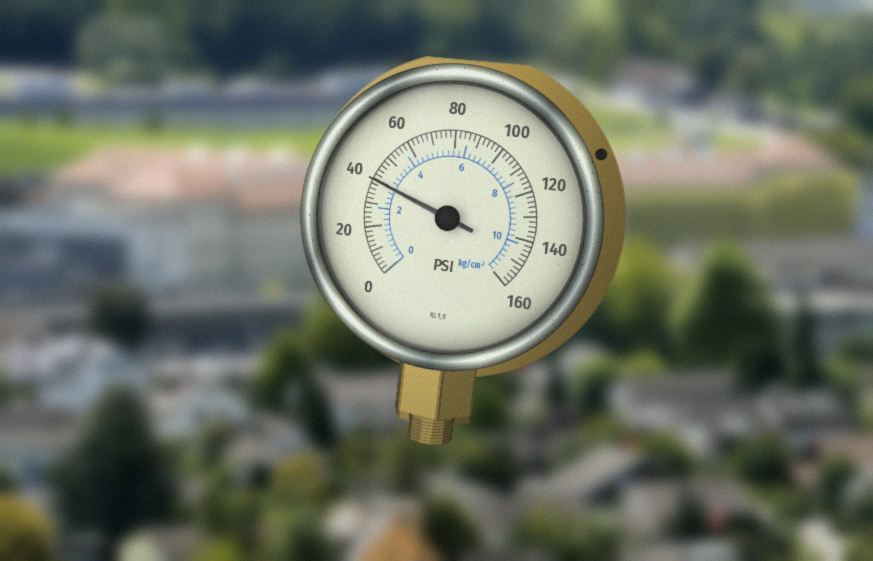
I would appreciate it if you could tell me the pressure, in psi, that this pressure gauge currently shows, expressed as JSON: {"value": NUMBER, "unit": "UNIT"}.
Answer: {"value": 40, "unit": "psi"}
